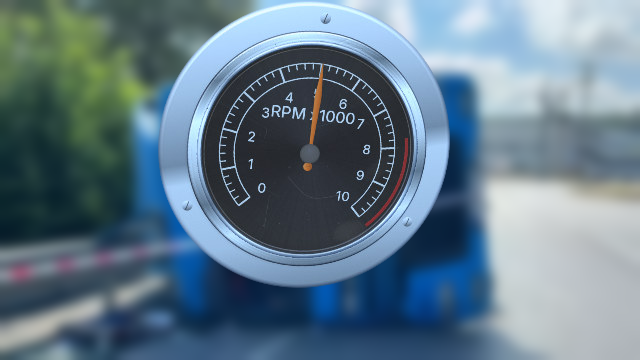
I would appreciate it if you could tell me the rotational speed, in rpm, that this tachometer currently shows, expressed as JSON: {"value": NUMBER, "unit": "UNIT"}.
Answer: {"value": 5000, "unit": "rpm"}
